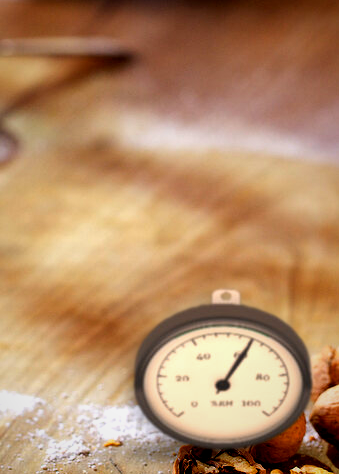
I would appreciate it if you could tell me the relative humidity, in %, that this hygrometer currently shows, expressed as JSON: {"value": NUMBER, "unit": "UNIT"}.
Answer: {"value": 60, "unit": "%"}
